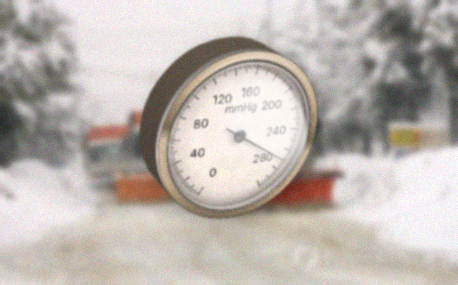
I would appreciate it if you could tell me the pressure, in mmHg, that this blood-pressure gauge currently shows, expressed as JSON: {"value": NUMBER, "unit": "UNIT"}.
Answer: {"value": 270, "unit": "mmHg"}
